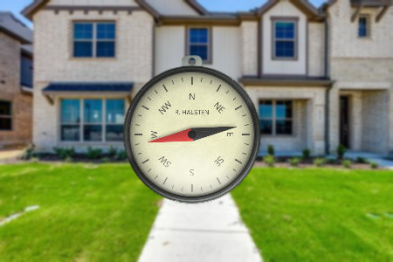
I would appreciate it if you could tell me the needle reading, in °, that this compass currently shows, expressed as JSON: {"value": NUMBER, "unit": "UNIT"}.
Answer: {"value": 260, "unit": "°"}
